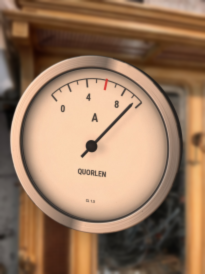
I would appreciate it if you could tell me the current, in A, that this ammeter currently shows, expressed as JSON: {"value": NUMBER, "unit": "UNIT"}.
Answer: {"value": 9.5, "unit": "A"}
